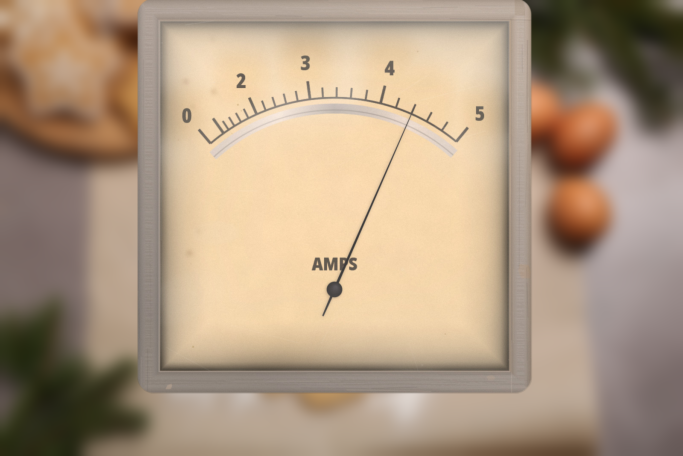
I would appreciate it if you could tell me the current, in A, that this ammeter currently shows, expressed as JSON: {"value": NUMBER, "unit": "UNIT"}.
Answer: {"value": 4.4, "unit": "A"}
